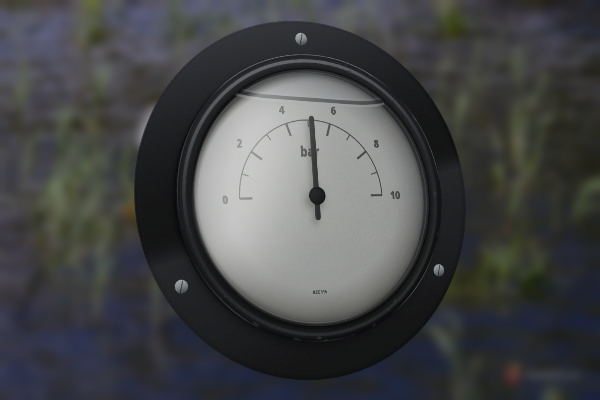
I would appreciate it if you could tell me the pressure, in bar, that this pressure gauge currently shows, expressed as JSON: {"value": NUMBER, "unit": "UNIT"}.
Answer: {"value": 5, "unit": "bar"}
